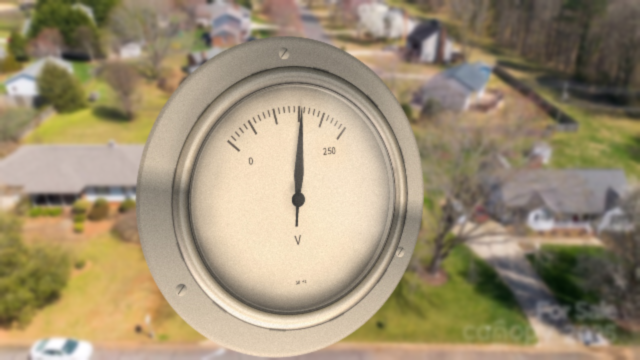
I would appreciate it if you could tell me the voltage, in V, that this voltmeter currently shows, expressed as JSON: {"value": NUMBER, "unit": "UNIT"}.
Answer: {"value": 150, "unit": "V"}
